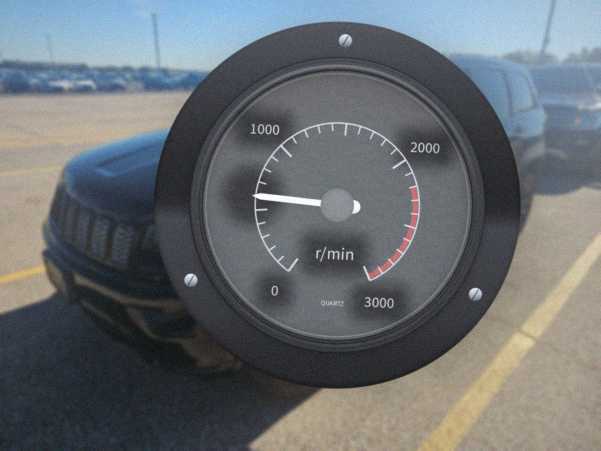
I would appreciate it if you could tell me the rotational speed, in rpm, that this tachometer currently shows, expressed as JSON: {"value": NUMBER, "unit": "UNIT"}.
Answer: {"value": 600, "unit": "rpm"}
